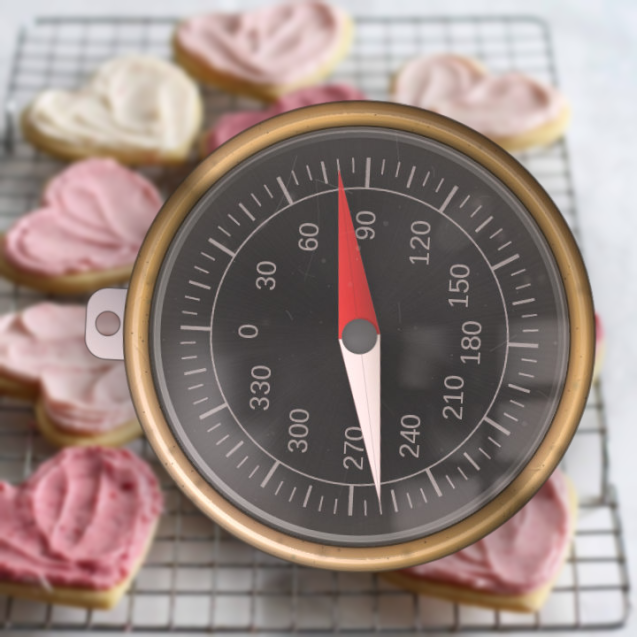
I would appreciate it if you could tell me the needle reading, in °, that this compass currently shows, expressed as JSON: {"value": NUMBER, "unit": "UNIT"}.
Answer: {"value": 80, "unit": "°"}
